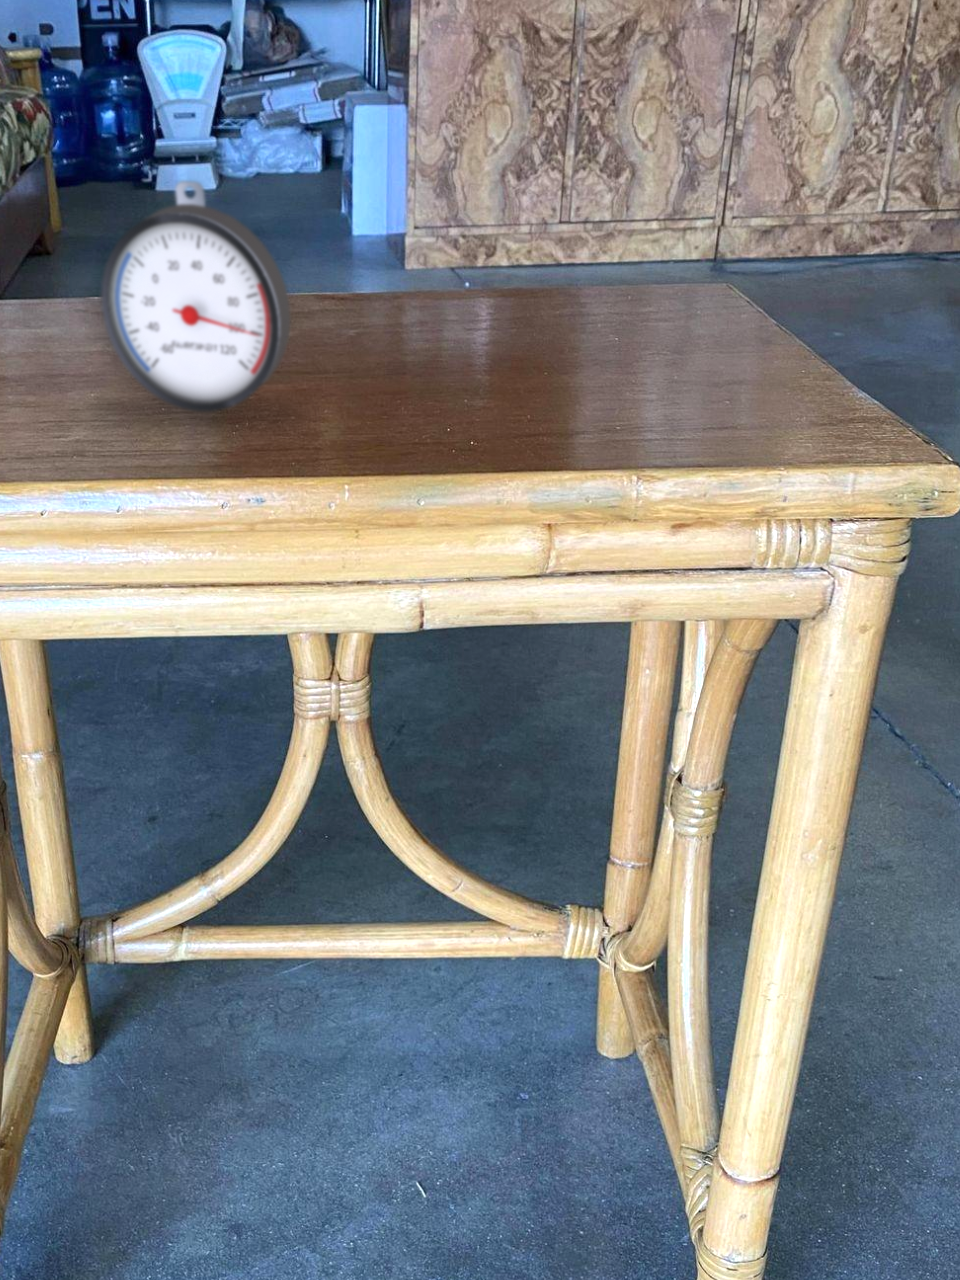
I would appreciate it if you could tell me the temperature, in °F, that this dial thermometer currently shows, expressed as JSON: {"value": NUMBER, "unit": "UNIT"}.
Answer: {"value": 100, "unit": "°F"}
